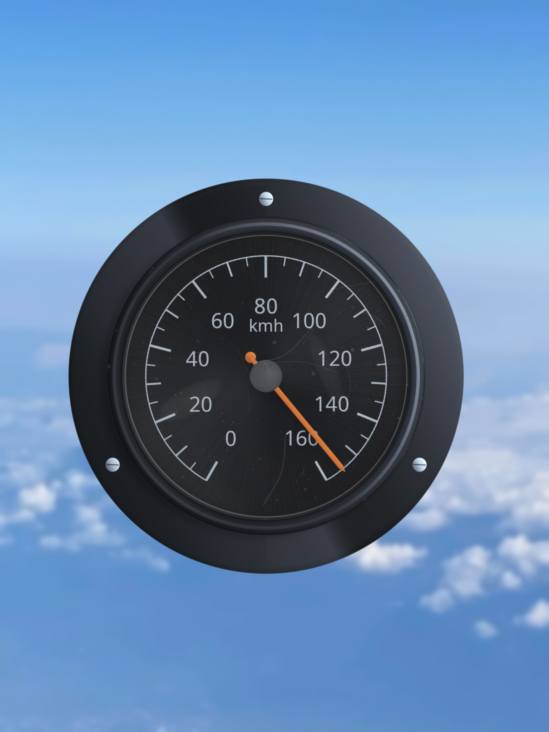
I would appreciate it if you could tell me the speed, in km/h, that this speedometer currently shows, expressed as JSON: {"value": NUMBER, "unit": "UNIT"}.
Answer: {"value": 155, "unit": "km/h"}
